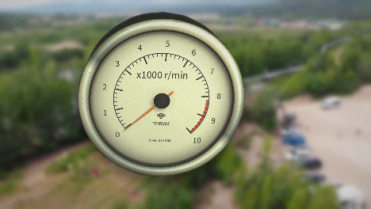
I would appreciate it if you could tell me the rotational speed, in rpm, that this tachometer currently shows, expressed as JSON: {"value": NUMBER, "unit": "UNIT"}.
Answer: {"value": 0, "unit": "rpm"}
